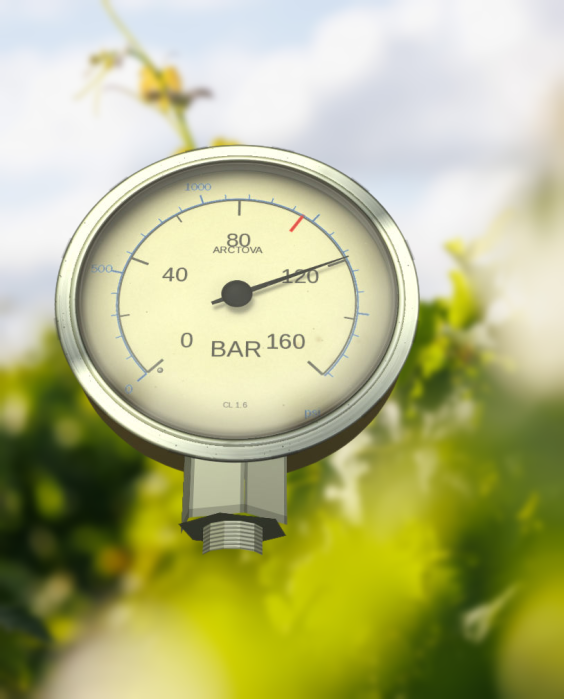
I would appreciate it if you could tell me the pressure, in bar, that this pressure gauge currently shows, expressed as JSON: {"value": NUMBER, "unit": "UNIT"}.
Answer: {"value": 120, "unit": "bar"}
